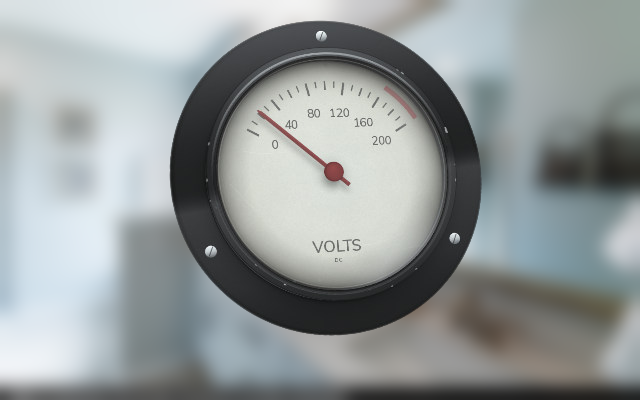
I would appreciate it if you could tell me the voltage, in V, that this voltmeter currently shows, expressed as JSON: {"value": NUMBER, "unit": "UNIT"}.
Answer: {"value": 20, "unit": "V"}
